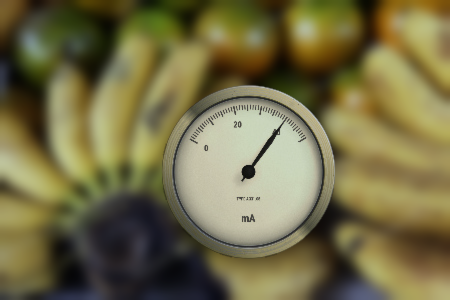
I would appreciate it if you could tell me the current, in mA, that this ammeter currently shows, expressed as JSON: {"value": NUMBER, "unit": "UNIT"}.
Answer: {"value": 40, "unit": "mA"}
